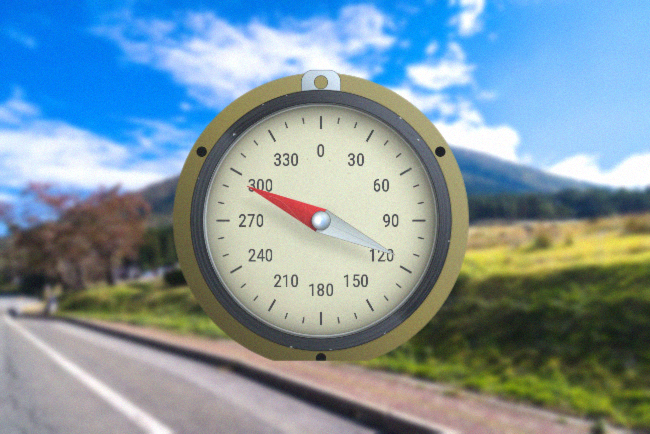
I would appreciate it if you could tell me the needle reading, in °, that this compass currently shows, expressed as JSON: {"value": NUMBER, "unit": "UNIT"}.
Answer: {"value": 295, "unit": "°"}
